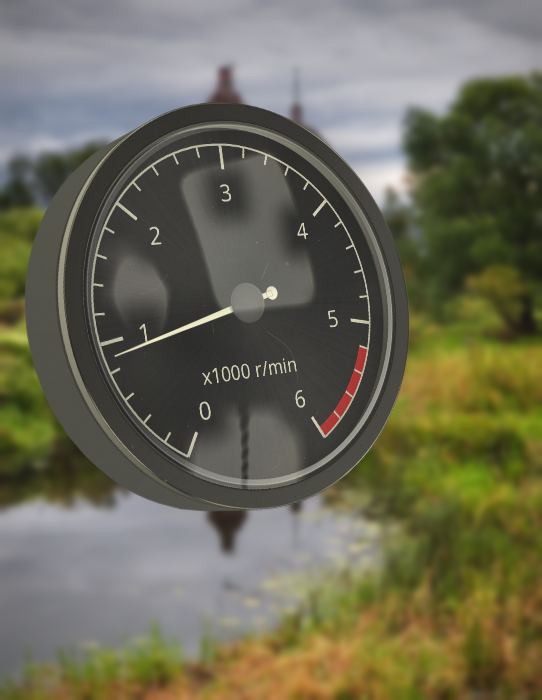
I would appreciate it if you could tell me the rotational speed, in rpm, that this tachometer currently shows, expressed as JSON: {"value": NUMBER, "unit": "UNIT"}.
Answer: {"value": 900, "unit": "rpm"}
